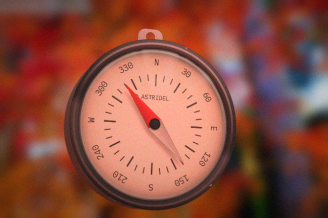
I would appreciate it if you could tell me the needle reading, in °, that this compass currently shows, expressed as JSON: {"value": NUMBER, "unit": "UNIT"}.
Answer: {"value": 320, "unit": "°"}
